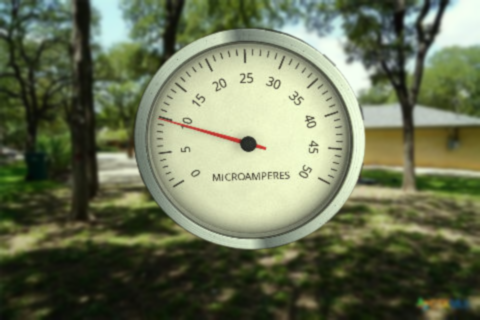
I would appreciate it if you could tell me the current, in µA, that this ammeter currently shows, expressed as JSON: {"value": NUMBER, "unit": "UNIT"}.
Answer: {"value": 10, "unit": "µA"}
